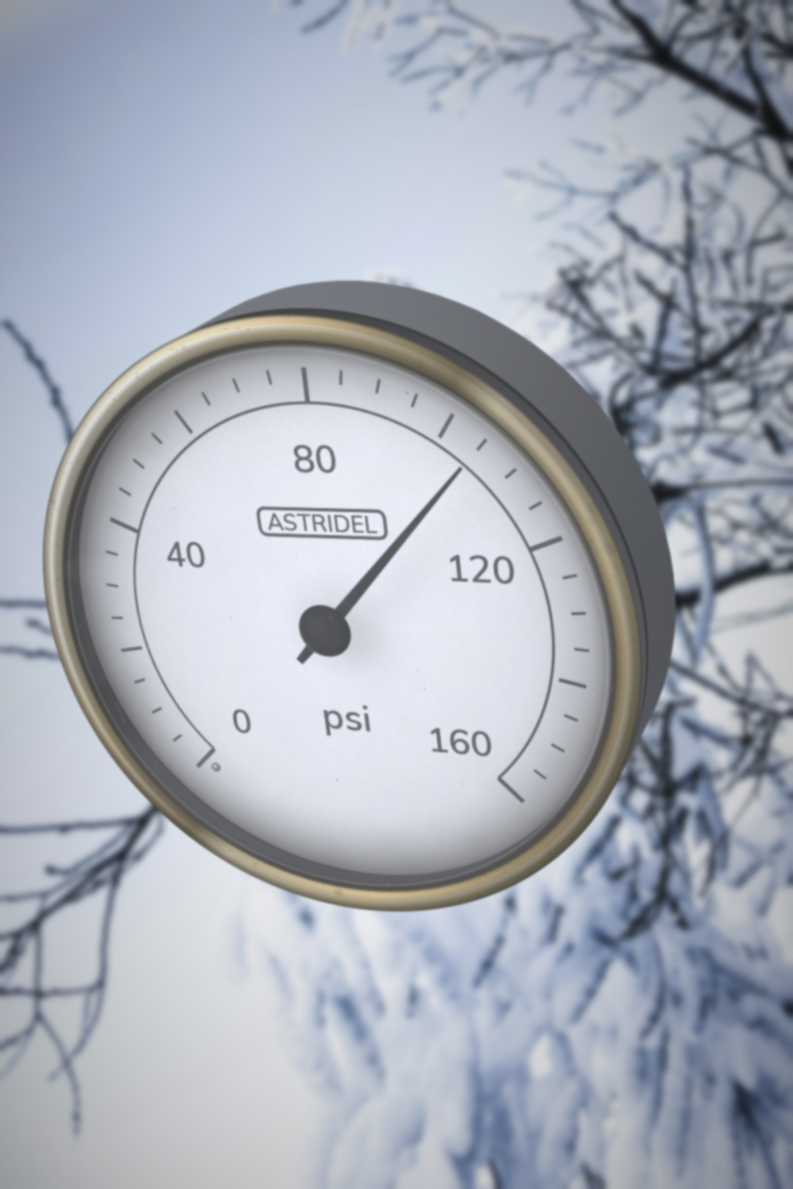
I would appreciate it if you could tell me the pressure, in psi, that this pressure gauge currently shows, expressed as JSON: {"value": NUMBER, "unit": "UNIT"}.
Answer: {"value": 105, "unit": "psi"}
